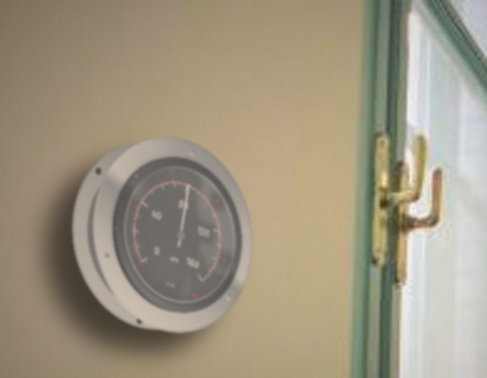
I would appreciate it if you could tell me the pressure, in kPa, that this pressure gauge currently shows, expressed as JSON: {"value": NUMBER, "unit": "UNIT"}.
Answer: {"value": 80, "unit": "kPa"}
